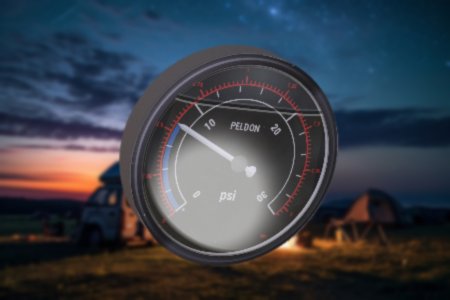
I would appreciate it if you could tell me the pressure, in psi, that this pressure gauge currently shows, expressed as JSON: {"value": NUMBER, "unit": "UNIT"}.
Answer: {"value": 8, "unit": "psi"}
